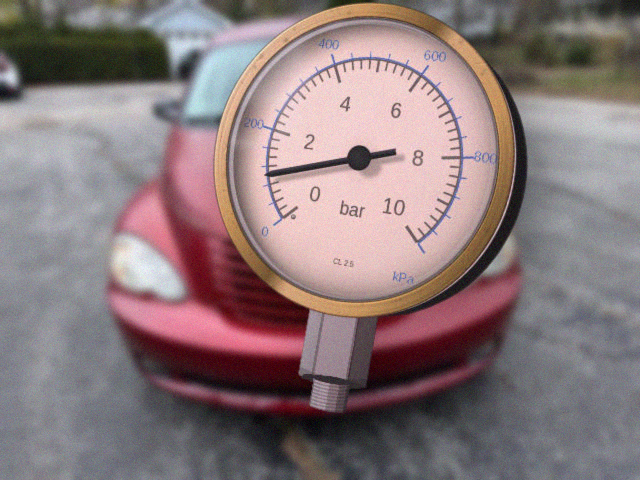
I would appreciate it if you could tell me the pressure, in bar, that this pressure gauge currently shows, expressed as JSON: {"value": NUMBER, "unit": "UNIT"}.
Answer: {"value": 1, "unit": "bar"}
